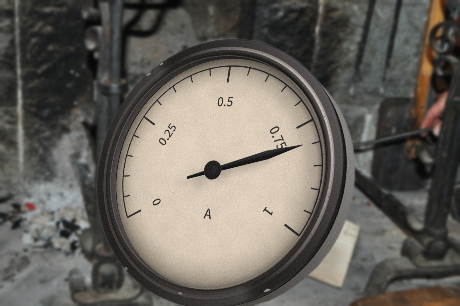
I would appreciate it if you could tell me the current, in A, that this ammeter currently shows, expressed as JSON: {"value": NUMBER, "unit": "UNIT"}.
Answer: {"value": 0.8, "unit": "A"}
